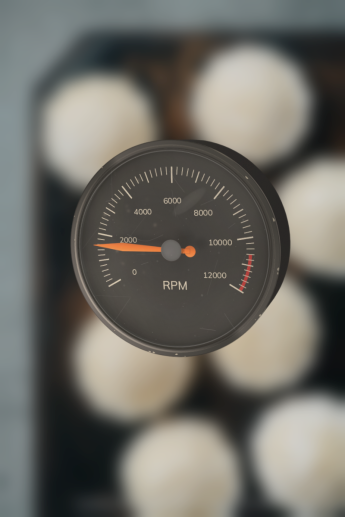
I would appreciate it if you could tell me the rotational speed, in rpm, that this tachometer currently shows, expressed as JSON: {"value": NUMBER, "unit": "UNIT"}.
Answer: {"value": 1600, "unit": "rpm"}
